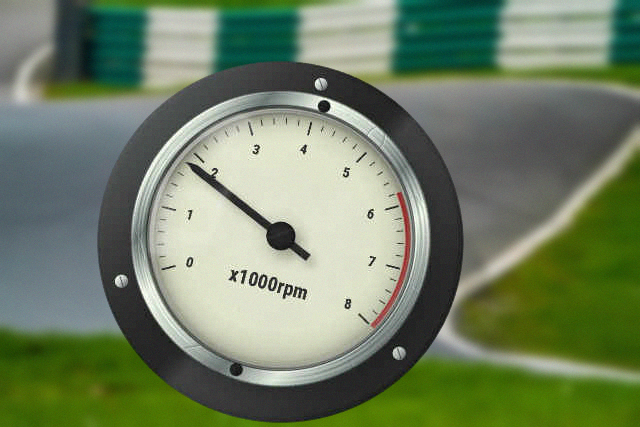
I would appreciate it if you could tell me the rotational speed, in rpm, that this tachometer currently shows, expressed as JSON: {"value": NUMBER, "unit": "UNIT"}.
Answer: {"value": 1800, "unit": "rpm"}
